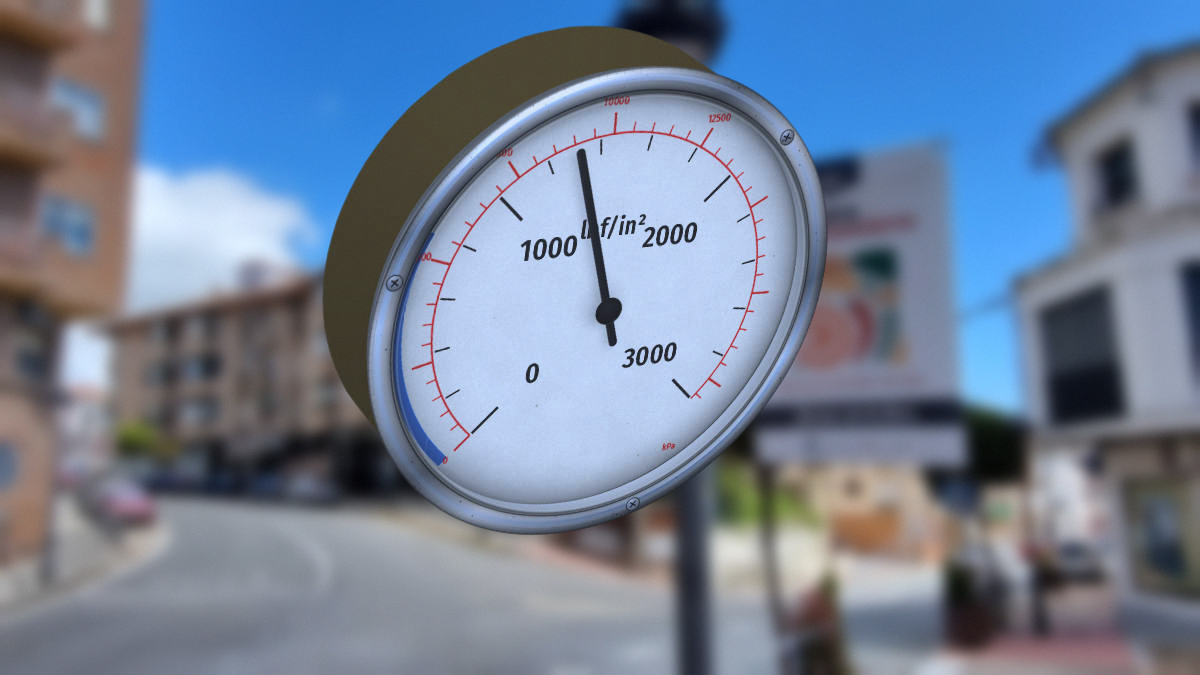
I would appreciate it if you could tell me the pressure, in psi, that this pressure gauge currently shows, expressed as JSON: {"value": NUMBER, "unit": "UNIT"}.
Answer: {"value": 1300, "unit": "psi"}
